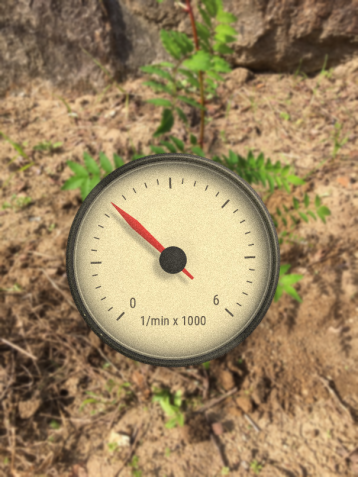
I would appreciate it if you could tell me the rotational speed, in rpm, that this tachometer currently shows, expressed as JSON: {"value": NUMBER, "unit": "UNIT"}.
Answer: {"value": 2000, "unit": "rpm"}
